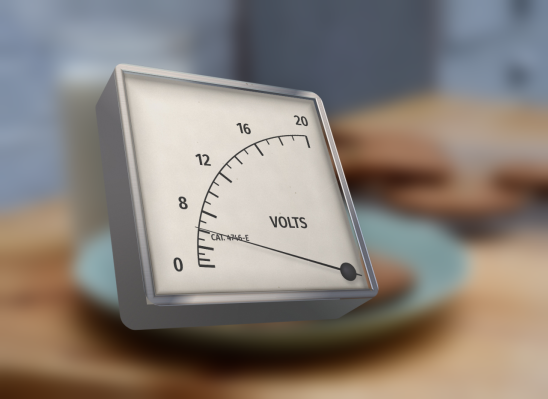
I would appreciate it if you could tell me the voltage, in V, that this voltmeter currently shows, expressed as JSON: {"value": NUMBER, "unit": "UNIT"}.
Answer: {"value": 6, "unit": "V"}
